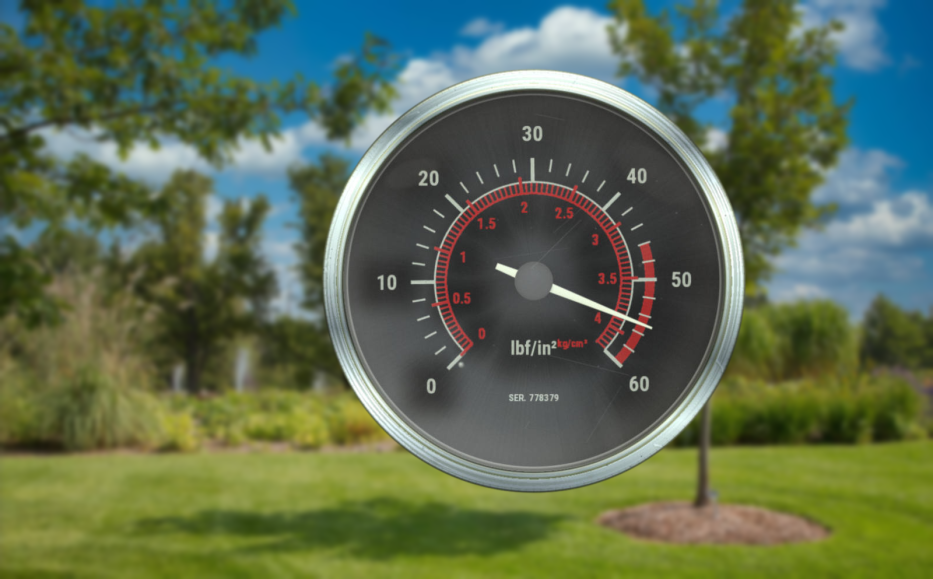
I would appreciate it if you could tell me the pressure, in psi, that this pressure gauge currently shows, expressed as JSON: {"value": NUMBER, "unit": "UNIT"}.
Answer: {"value": 55, "unit": "psi"}
